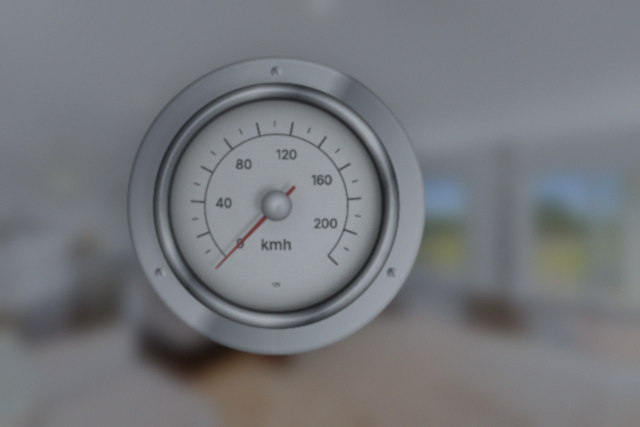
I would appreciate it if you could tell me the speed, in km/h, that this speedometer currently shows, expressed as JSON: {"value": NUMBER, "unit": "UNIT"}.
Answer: {"value": 0, "unit": "km/h"}
